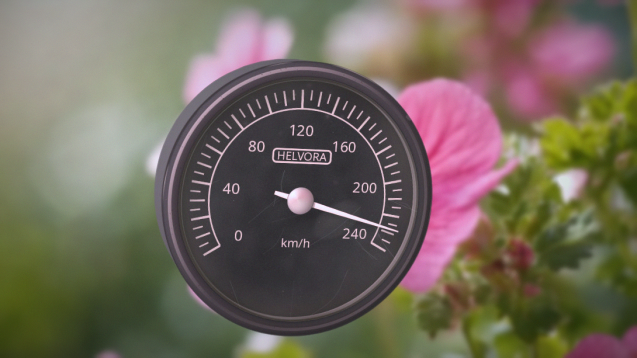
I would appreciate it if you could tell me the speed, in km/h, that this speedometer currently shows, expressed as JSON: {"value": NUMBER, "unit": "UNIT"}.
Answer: {"value": 227.5, "unit": "km/h"}
